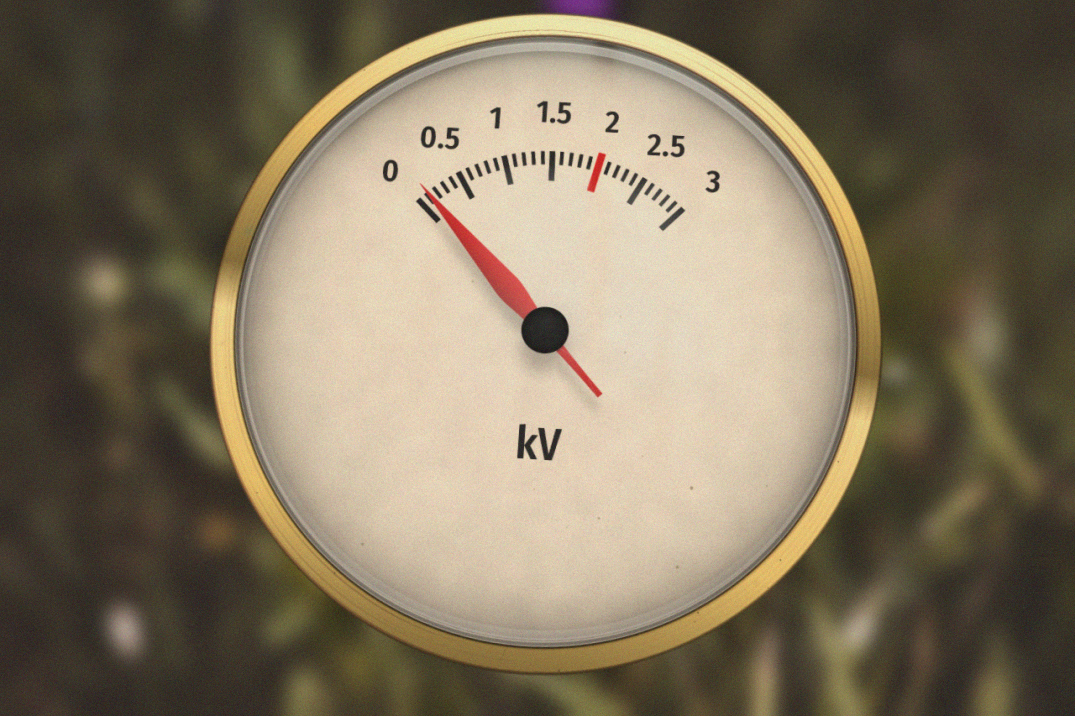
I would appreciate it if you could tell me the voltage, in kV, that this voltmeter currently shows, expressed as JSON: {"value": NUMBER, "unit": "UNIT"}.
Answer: {"value": 0.1, "unit": "kV"}
